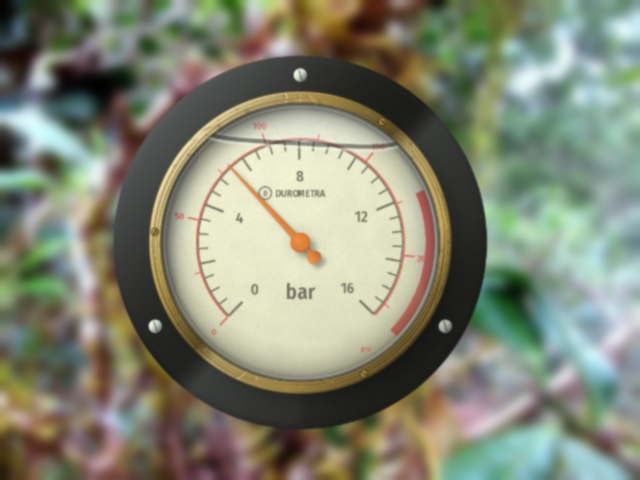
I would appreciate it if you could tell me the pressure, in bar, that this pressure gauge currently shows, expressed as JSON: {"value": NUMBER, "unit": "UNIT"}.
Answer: {"value": 5.5, "unit": "bar"}
